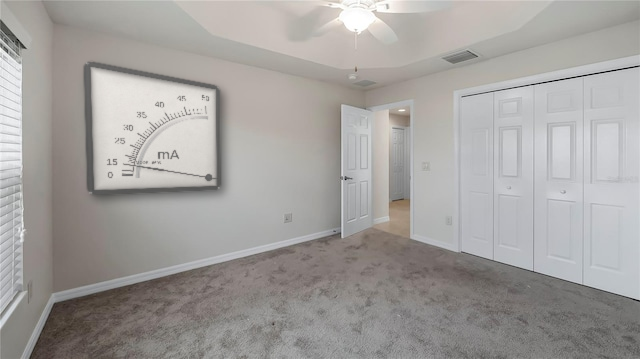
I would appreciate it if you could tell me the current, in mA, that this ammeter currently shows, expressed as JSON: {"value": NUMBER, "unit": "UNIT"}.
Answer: {"value": 15, "unit": "mA"}
